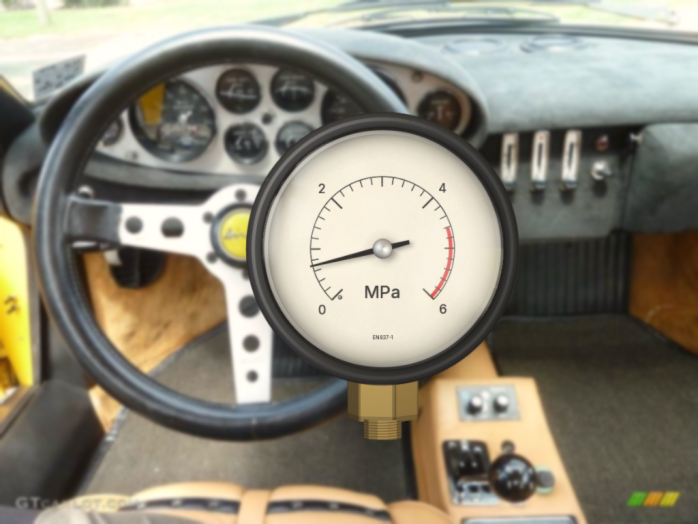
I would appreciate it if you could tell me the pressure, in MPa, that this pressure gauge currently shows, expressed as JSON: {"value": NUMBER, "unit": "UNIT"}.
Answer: {"value": 0.7, "unit": "MPa"}
